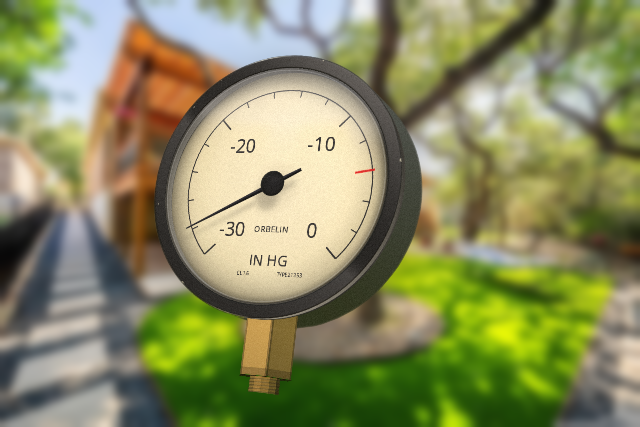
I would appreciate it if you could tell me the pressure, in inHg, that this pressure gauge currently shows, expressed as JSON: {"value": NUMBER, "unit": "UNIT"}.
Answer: {"value": -28, "unit": "inHg"}
